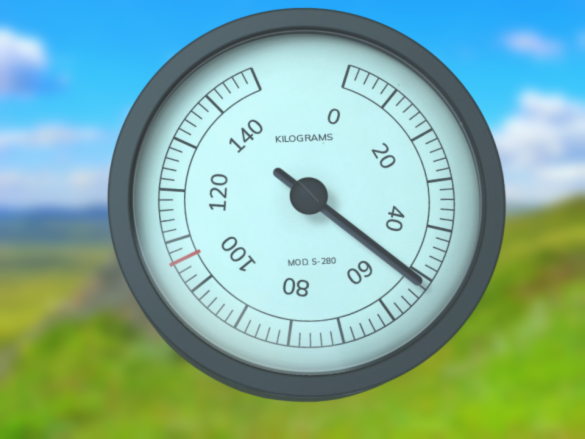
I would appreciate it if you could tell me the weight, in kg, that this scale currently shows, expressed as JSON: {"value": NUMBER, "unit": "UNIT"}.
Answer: {"value": 52, "unit": "kg"}
